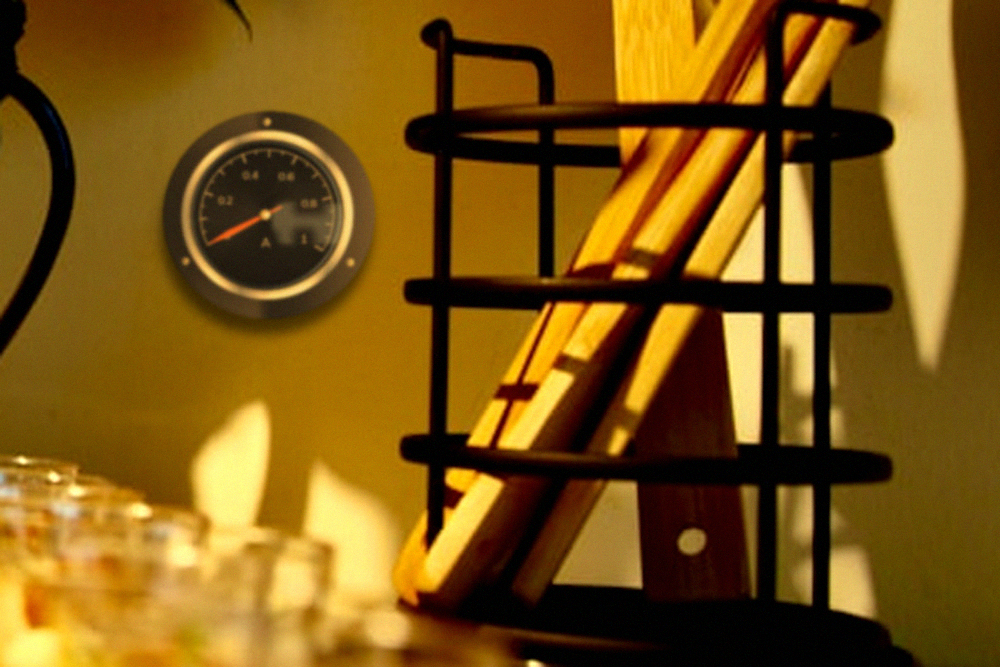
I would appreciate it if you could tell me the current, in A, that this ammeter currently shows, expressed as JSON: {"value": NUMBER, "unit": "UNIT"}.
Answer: {"value": 0, "unit": "A"}
